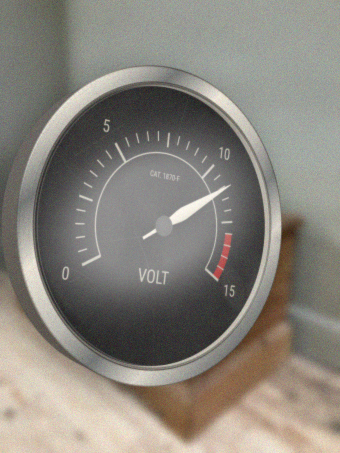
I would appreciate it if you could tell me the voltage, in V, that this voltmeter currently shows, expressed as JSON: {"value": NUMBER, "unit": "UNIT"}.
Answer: {"value": 11, "unit": "V"}
